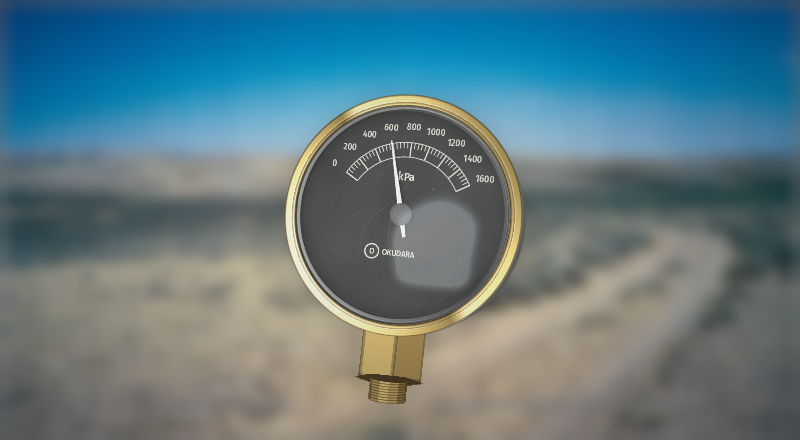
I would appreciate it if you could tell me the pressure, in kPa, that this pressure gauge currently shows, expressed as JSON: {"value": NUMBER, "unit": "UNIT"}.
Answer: {"value": 600, "unit": "kPa"}
